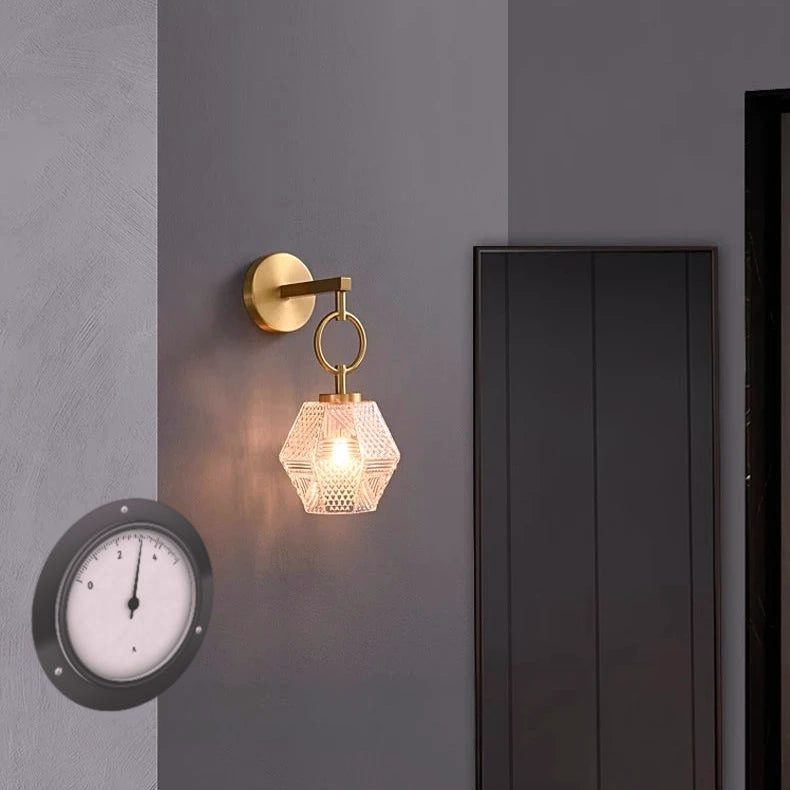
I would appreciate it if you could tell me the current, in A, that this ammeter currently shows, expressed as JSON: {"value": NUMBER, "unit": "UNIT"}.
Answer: {"value": 3, "unit": "A"}
